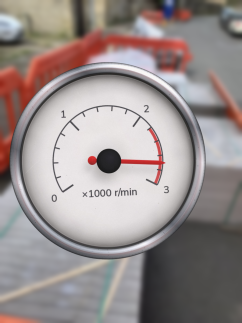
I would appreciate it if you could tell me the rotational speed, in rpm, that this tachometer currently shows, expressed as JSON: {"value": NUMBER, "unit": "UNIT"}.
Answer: {"value": 2700, "unit": "rpm"}
